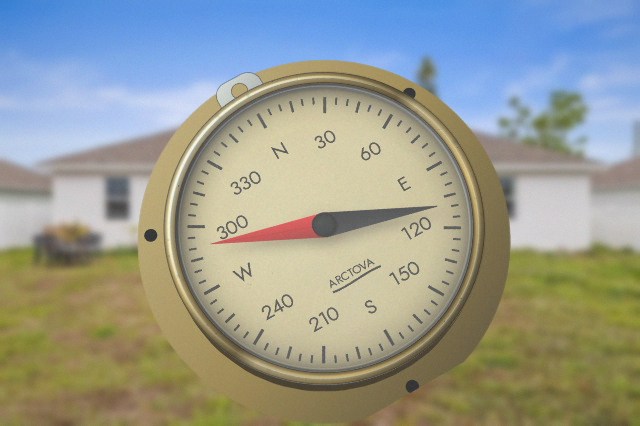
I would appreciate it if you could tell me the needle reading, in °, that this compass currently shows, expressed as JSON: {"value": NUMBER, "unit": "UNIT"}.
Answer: {"value": 290, "unit": "°"}
